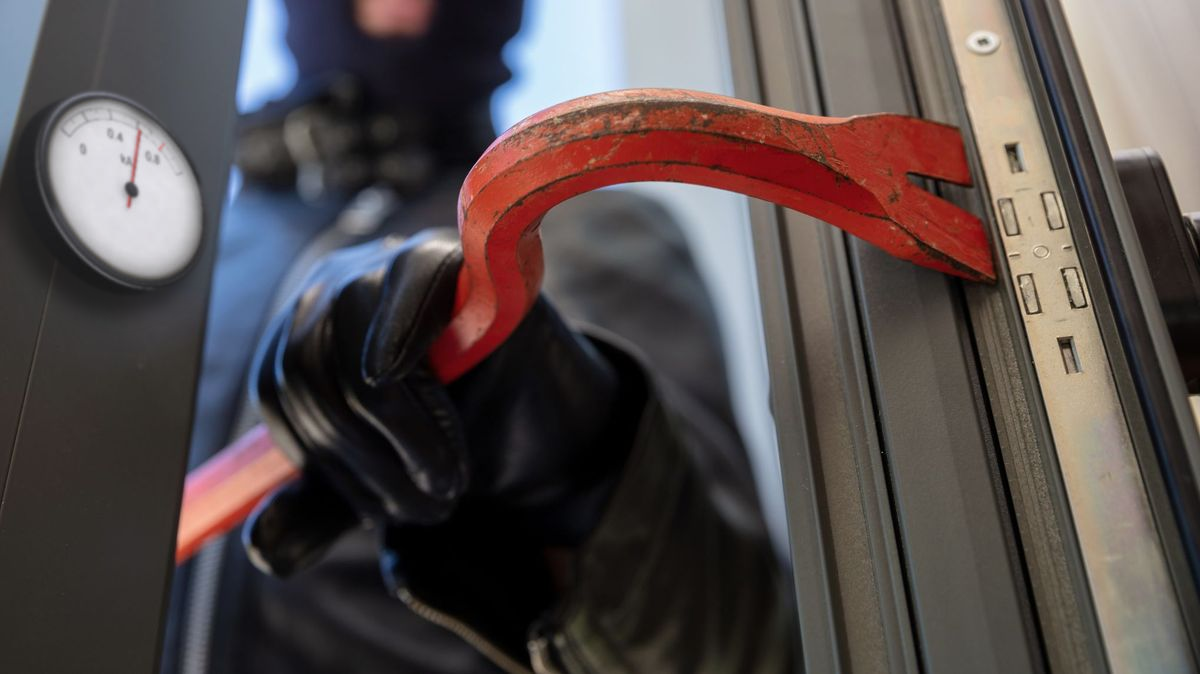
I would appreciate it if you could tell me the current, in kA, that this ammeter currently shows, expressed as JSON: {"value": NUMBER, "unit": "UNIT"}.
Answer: {"value": 0.6, "unit": "kA"}
